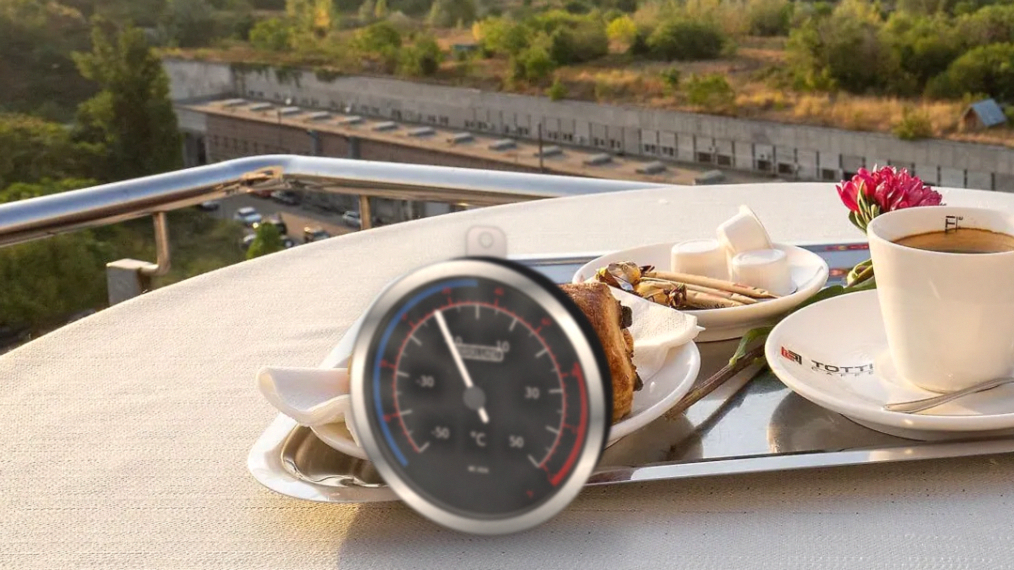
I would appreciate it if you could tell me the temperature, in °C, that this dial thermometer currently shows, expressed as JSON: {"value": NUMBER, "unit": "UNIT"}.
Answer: {"value": -10, "unit": "°C"}
